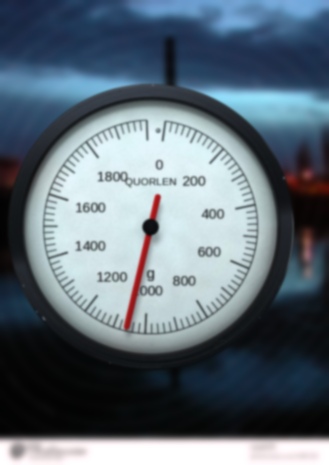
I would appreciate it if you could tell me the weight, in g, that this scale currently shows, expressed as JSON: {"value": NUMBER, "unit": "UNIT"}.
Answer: {"value": 1060, "unit": "g"}
